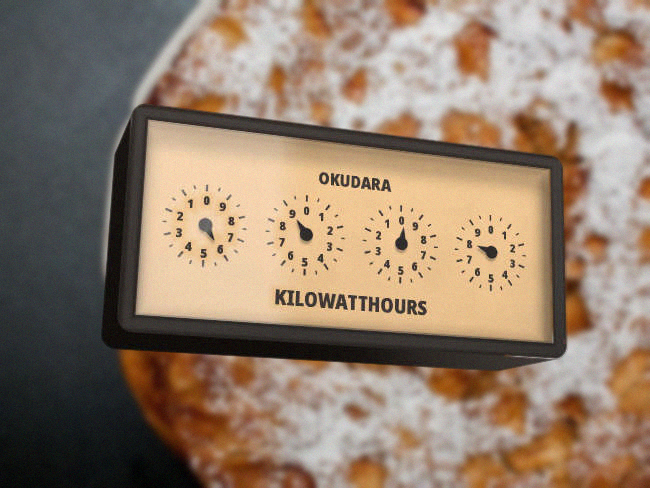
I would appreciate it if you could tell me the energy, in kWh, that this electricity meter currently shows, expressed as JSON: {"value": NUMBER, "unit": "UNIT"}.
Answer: {"value": 5898, "unit": "kWh"}
